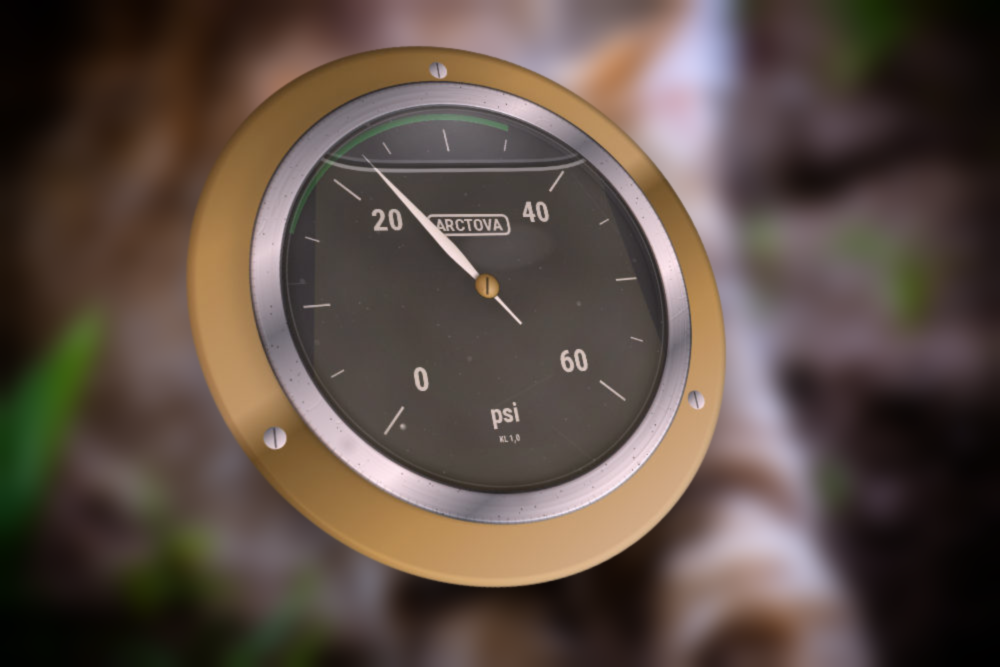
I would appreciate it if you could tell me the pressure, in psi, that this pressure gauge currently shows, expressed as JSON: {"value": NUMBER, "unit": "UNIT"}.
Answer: {"value": 22.5, "unit": "psi"}
